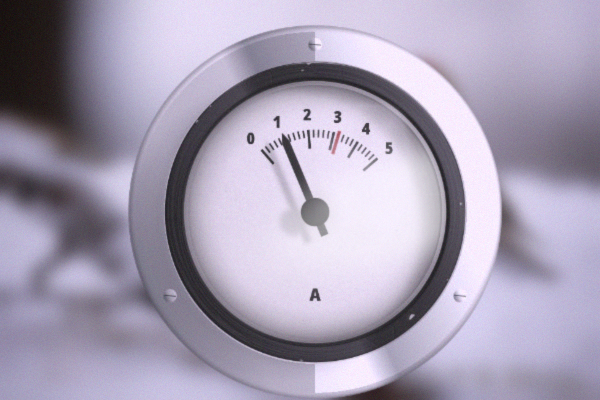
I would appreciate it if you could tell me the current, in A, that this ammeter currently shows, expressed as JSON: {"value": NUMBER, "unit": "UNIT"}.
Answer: {"value": 1, "unit": "A"}
